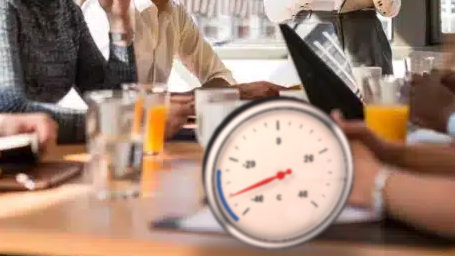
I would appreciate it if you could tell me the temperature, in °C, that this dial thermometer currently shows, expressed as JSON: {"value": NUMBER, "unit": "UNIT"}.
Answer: {"value": -32, "unit": "°C"}
